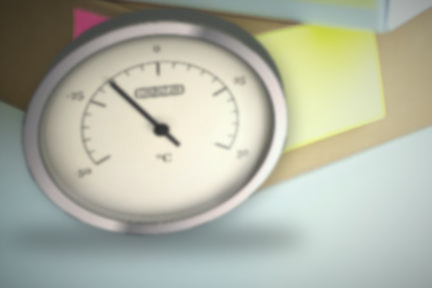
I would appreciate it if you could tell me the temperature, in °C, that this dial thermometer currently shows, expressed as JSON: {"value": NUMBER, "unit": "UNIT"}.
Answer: {"value": -15, "unit": "°C"}
